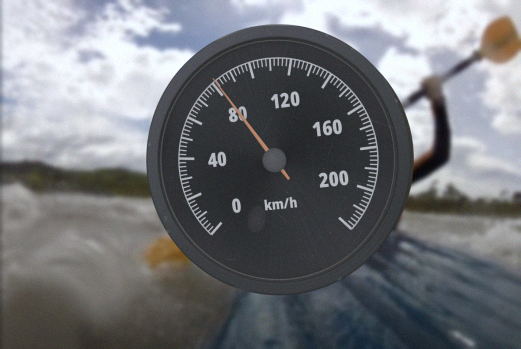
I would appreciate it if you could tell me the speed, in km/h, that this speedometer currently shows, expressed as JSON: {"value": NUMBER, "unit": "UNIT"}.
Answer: {"value": 82, "unit": "km/h"}
